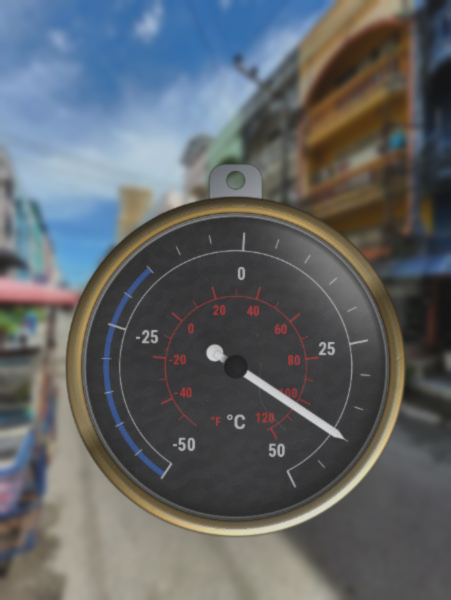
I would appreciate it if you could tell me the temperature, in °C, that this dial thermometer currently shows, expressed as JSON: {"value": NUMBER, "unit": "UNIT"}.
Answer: {"value": 40, "unit": "°C"}
